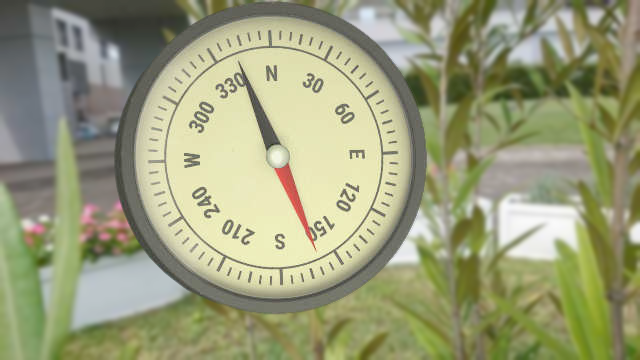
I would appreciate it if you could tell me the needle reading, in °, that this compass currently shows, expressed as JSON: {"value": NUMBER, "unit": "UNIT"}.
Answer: {"value": 160, "unit": "°"}
